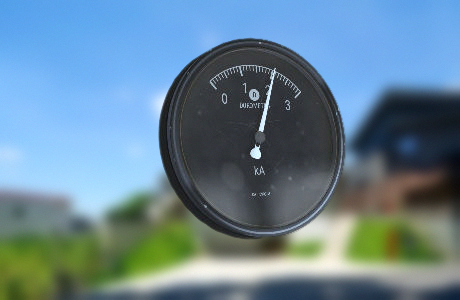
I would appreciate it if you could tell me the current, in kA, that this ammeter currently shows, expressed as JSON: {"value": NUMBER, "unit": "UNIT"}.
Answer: {"value": 2, "unit": "kA"}
